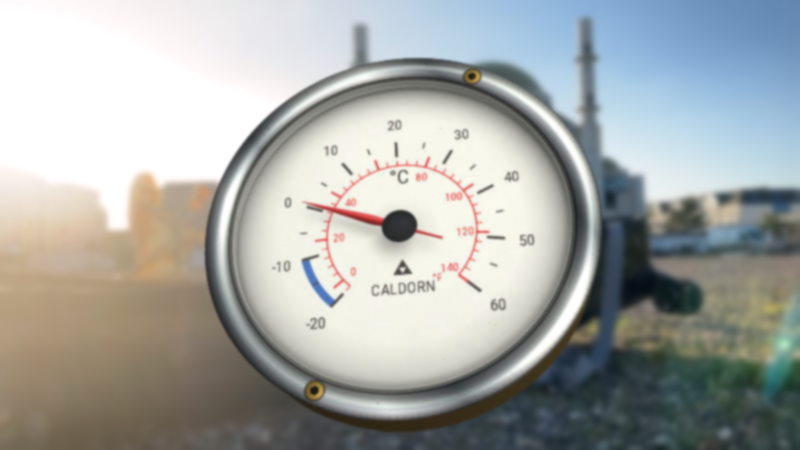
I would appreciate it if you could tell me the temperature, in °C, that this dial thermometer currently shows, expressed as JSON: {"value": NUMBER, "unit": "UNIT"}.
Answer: {"value": 0, "unit": "°C"}
